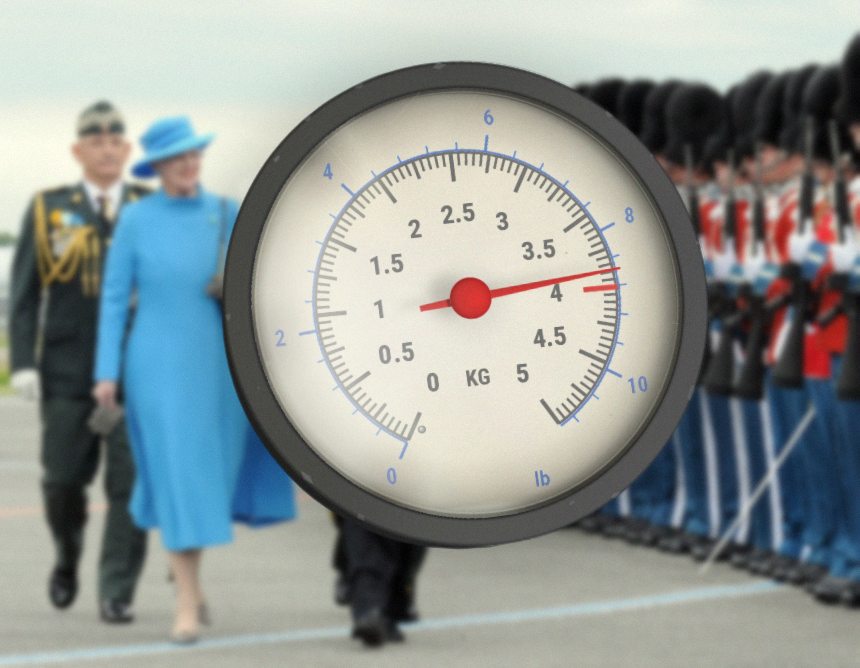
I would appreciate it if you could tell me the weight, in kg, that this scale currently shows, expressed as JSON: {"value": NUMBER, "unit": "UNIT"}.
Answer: {"value": 3.9, "unit": "kg"}
